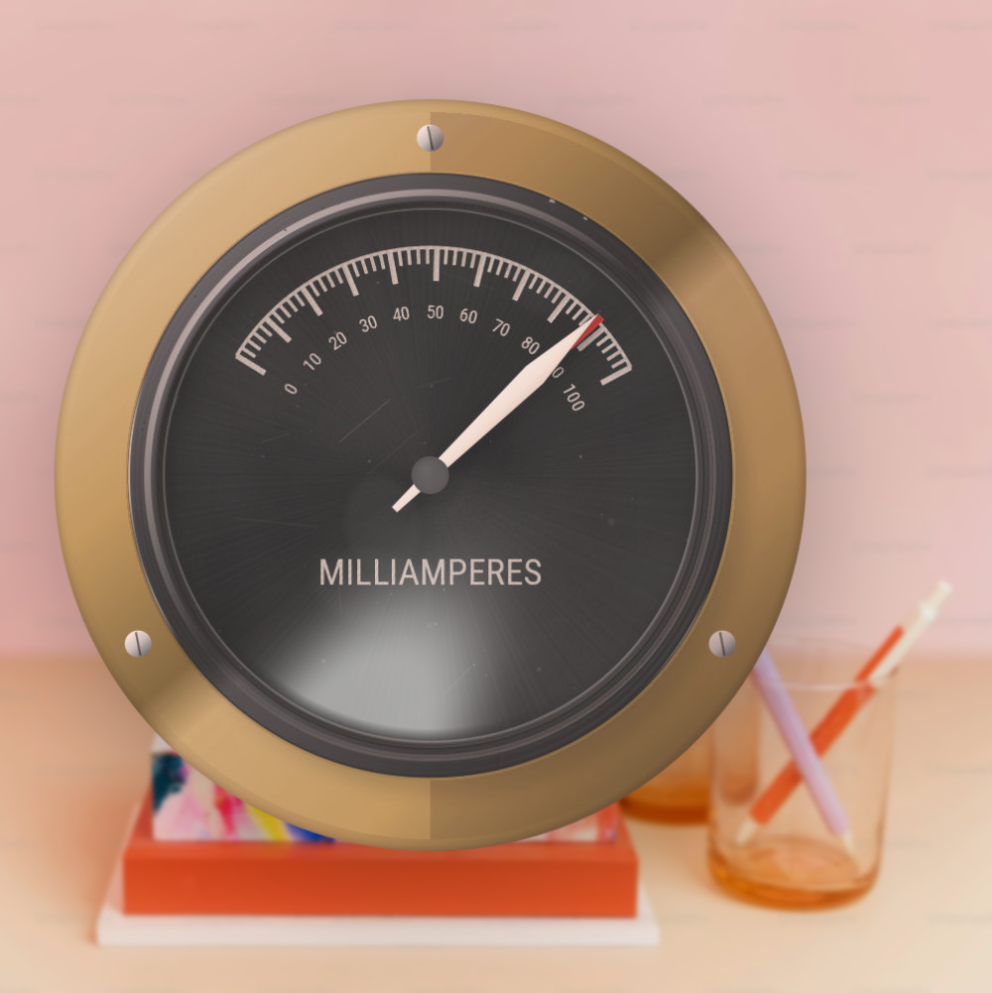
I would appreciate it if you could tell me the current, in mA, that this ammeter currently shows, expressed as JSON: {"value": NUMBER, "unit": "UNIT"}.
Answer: {"value": 87, "unit": "mA"}
